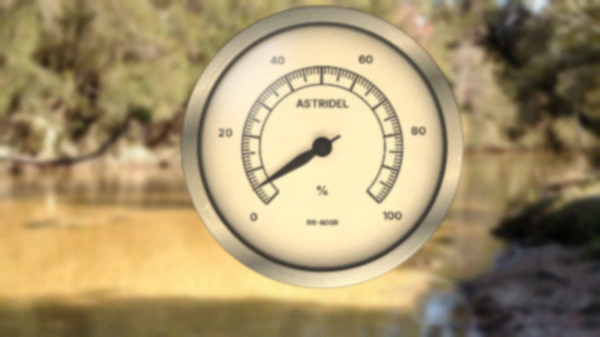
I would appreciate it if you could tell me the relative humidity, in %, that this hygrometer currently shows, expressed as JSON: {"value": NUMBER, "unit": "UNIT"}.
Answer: {"value": 5, "unit": "%"}
